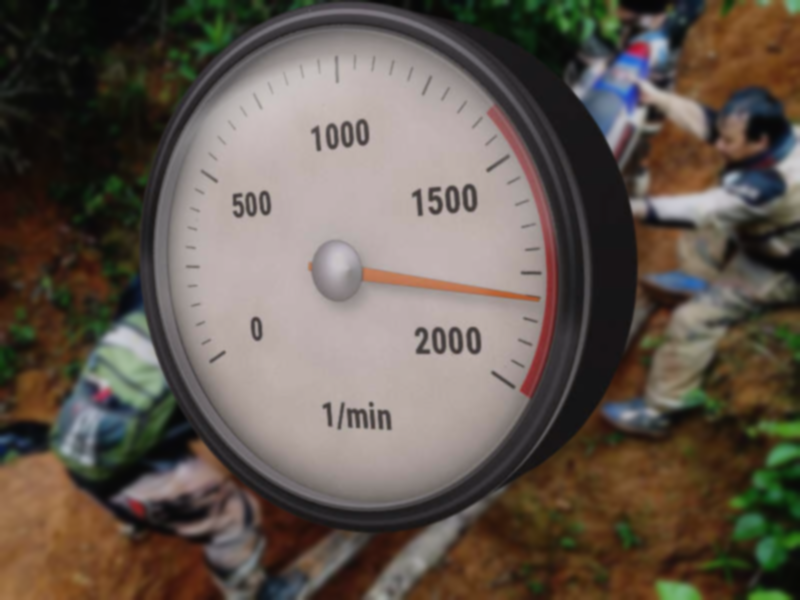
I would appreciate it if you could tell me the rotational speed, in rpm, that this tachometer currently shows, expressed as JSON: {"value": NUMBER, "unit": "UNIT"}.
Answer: {"value": 1800, "unit": "rpm"}
